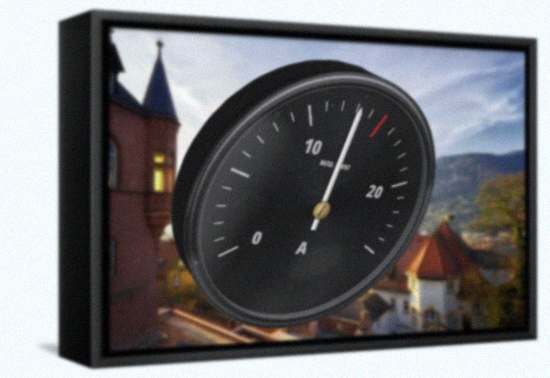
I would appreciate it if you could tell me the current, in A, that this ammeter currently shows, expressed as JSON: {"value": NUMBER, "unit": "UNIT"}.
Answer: {"value": 13, "unit": "A"}
